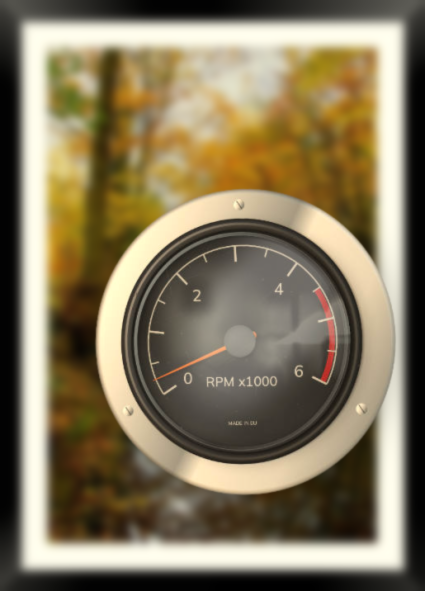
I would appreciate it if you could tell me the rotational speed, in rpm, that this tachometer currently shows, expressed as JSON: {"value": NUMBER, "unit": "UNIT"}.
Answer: {"value": 250, "unit": "rpm"}
